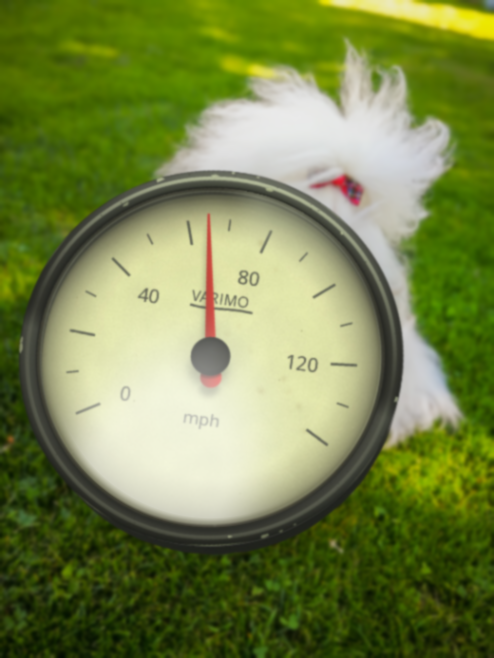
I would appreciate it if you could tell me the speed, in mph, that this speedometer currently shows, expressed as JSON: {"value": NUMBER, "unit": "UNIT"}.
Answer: {"value": 65, "unit": "mph"}
